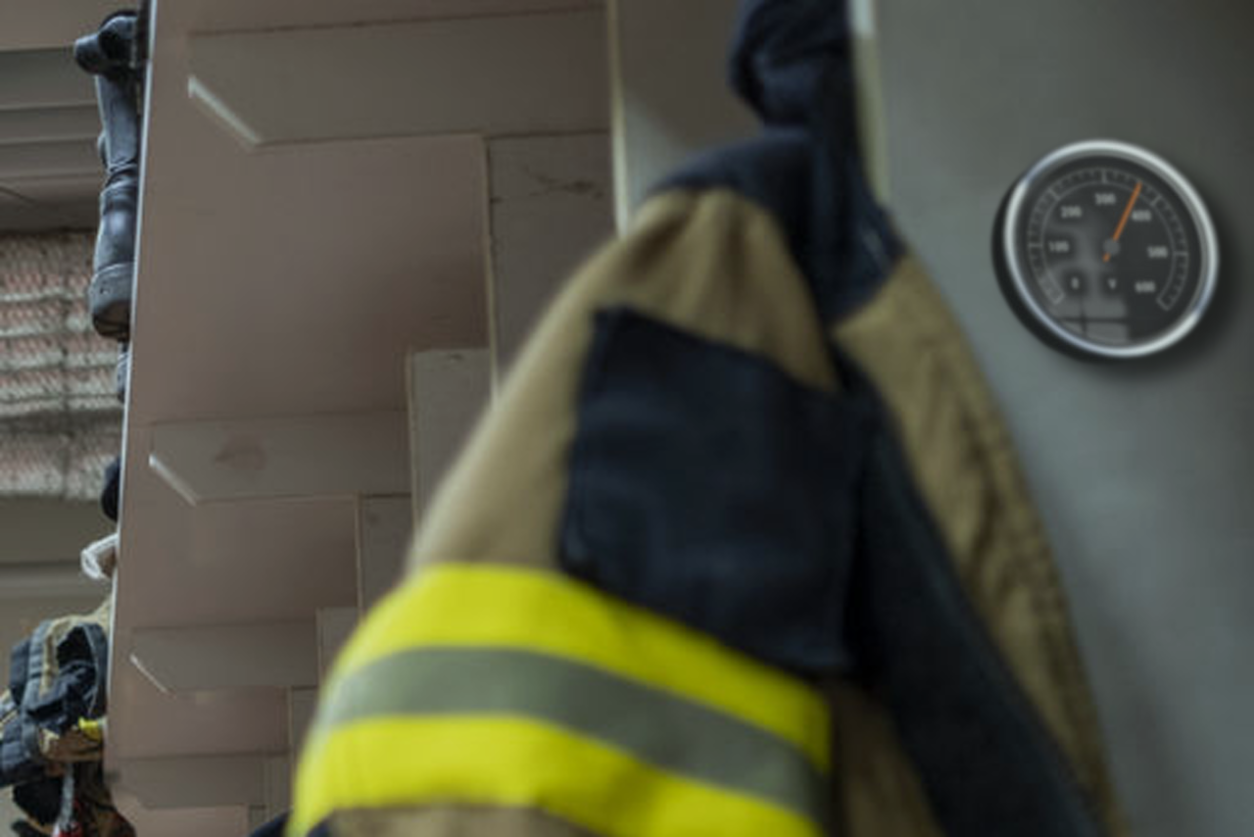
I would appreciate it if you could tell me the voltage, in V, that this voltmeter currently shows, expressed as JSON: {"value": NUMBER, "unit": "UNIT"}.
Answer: {"value": 360, "unit": "V"}
